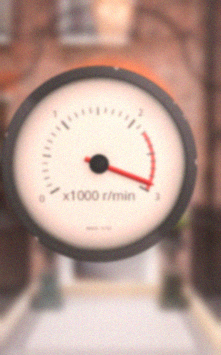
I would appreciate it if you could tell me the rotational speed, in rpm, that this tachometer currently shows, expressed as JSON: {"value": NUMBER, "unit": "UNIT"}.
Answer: {"value": 2900, "unit": "rpm"}
